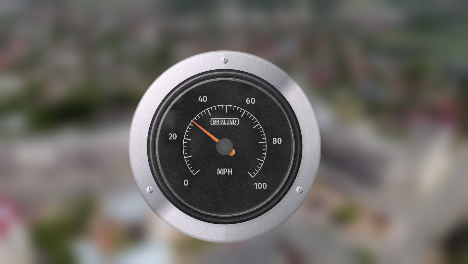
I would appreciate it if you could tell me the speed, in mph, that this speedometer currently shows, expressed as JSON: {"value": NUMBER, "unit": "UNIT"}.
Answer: {"value": 30, "unit": "mph"}
